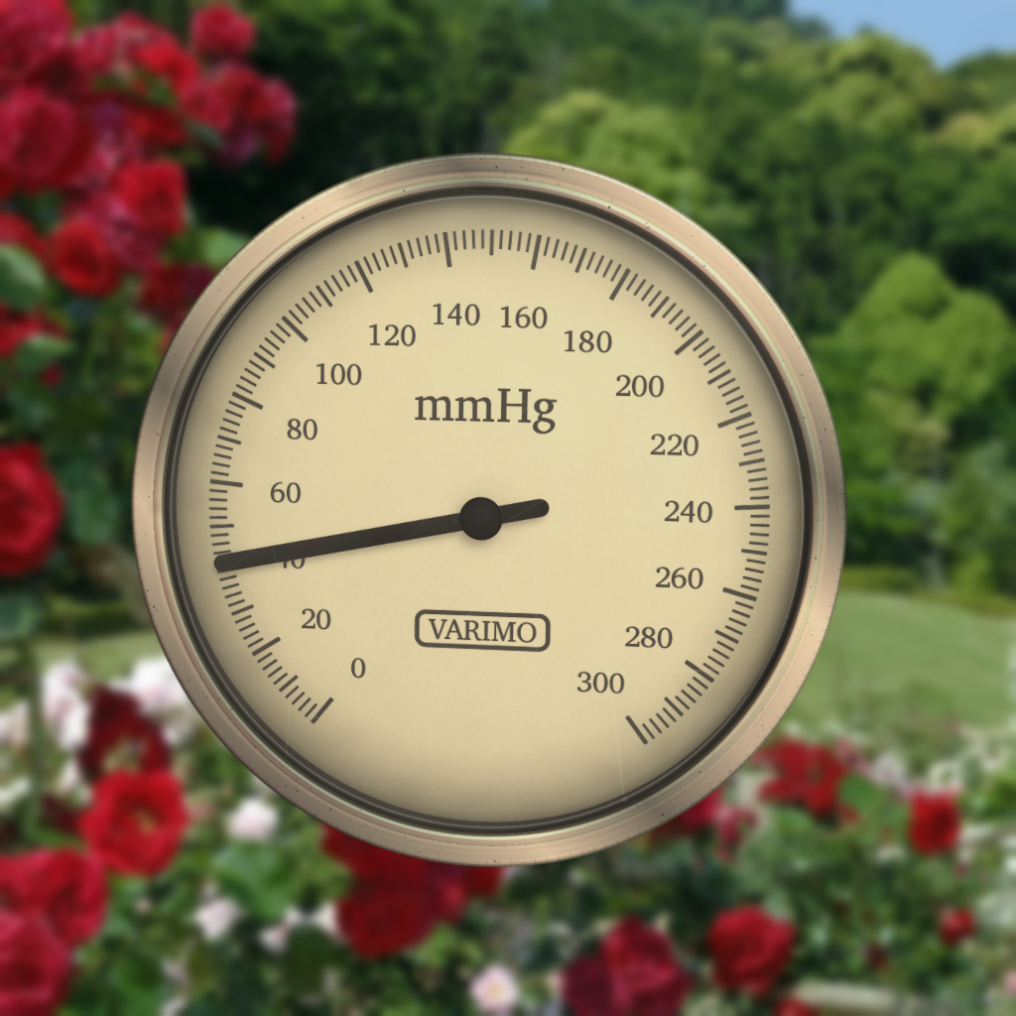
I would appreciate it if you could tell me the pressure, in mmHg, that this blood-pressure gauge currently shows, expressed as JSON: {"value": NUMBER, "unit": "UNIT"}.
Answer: {"value": 42, "unit": "mmHg"}
